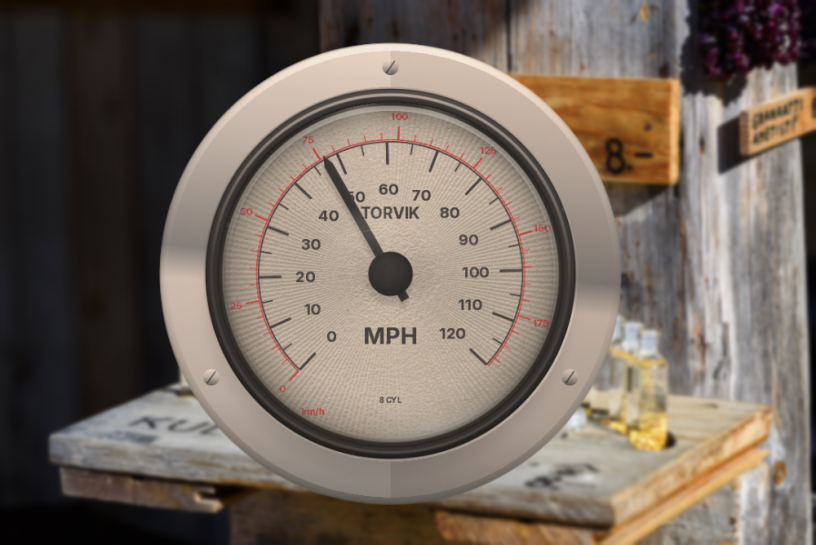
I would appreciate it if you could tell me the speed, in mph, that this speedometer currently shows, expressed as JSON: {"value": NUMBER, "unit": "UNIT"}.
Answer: {"value": 47.5, "unit": "mph"}
